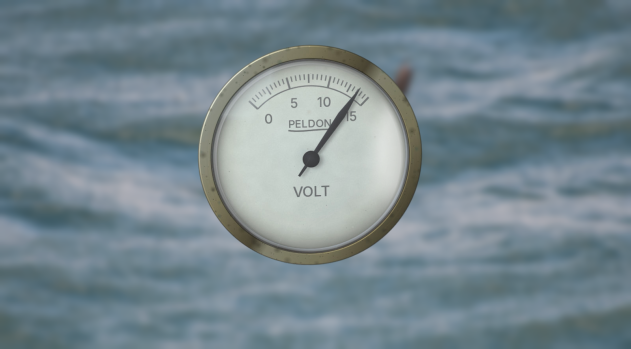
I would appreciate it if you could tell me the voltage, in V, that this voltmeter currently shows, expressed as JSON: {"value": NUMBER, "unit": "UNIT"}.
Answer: {"value": 13.5, "unit": "V"}
